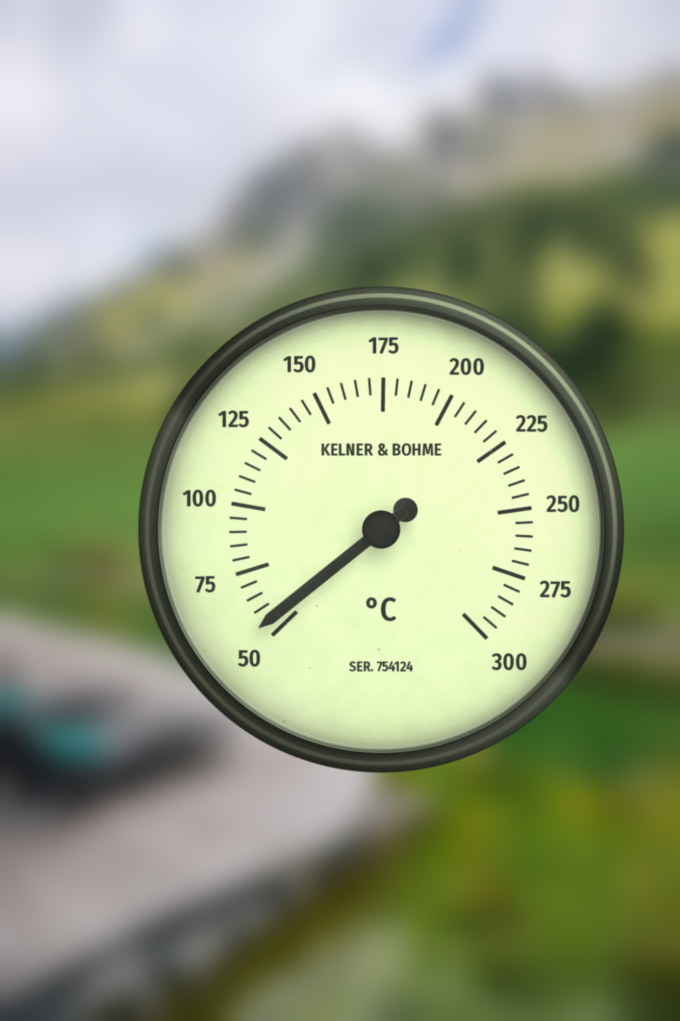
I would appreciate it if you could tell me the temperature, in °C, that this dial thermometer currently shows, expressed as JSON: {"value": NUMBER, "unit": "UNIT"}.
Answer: {"value": 55, "unit": "°C"}
